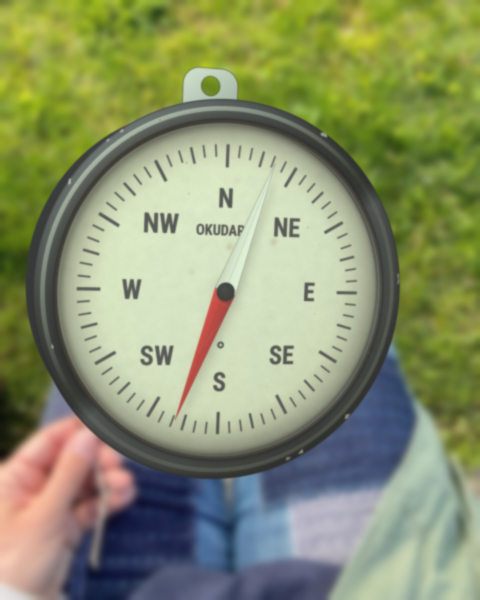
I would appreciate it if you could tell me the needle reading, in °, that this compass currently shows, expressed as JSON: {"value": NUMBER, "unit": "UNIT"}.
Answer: {"value": 200, "unit": "°"}
